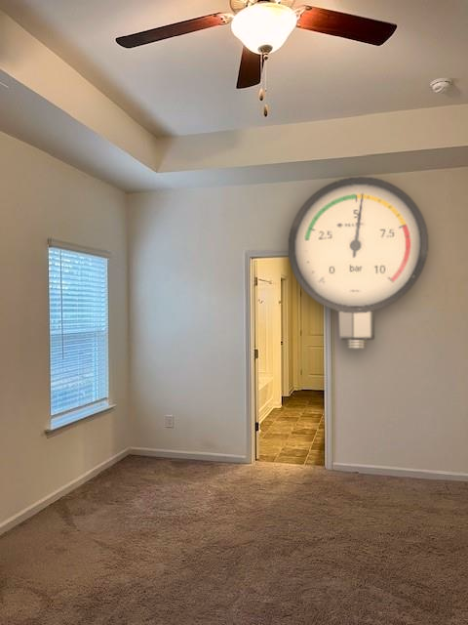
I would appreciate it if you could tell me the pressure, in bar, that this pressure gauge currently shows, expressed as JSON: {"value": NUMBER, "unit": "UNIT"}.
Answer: {"value": 5.25, "unit": "bar"}
